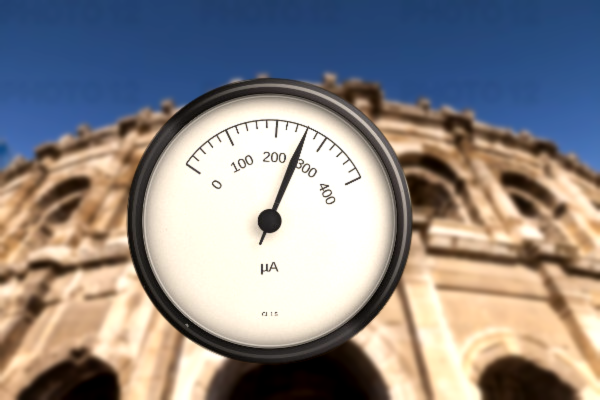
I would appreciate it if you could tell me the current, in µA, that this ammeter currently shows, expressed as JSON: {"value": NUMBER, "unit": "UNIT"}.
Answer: {"value": 260, "unit": "µA"}
